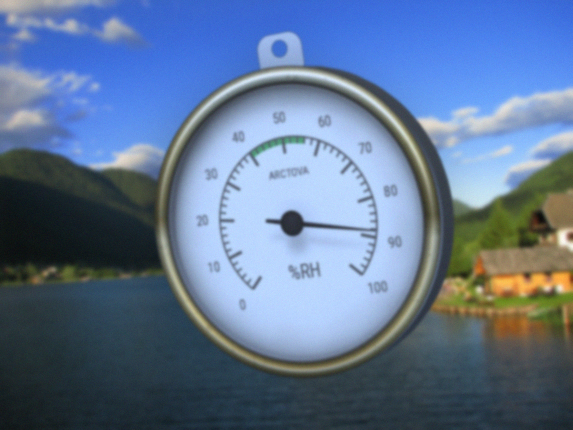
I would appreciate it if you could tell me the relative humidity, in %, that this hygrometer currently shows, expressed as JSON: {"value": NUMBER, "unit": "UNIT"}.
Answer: {"value": 88, "unit": "%"}
